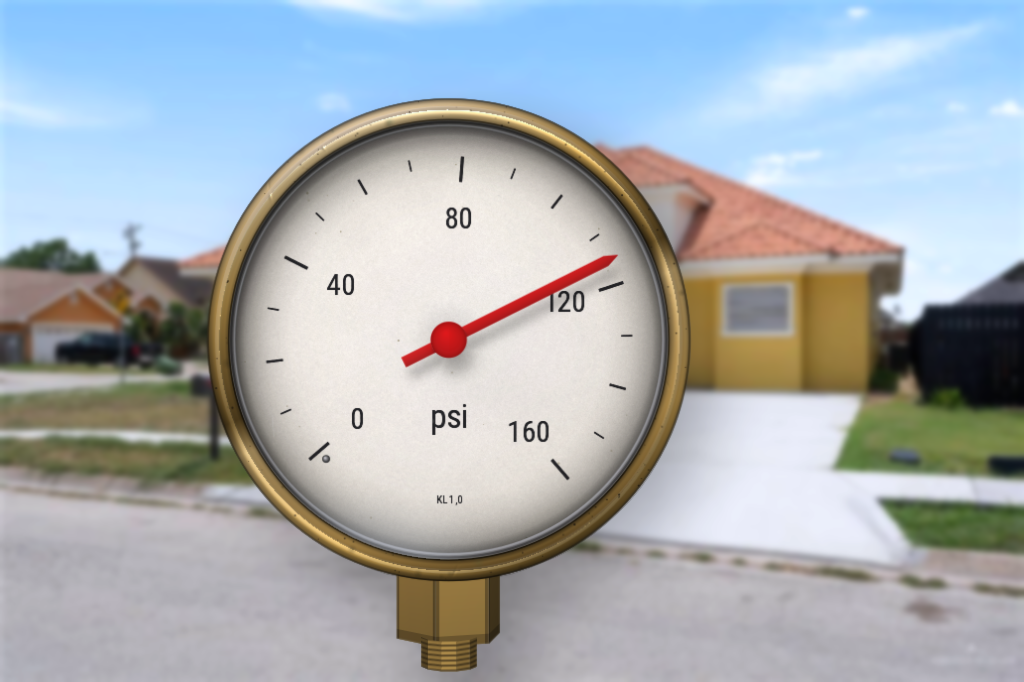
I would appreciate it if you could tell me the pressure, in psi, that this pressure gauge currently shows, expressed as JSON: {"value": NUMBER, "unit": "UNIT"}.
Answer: {"value": 115, "unit": "psi"}
